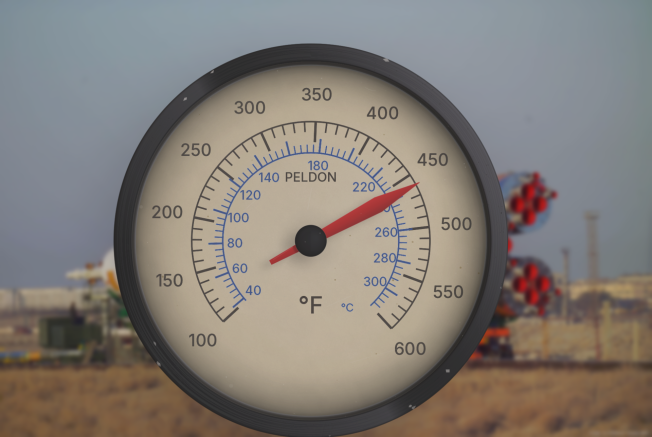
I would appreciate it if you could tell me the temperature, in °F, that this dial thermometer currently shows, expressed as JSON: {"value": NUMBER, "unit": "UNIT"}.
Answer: {"value": 460, "unit": "°F"}
